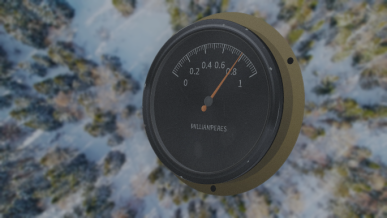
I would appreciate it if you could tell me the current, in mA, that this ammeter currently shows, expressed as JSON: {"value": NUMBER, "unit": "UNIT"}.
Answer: {"value": 0.8, "unit": "mA"}
